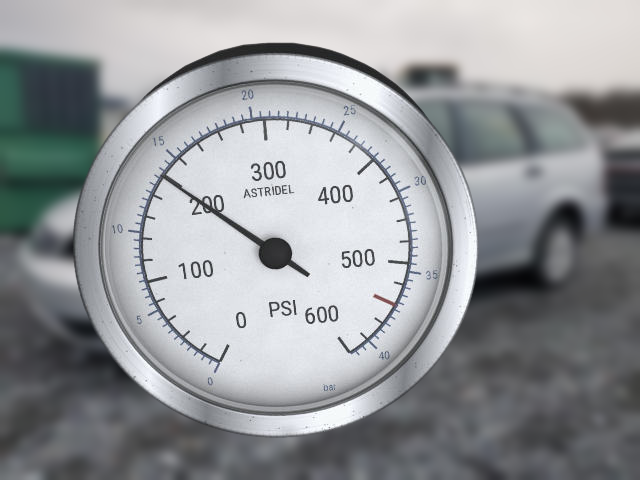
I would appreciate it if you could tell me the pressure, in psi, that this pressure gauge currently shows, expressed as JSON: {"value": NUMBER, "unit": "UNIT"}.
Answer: {"value": 200, "unit": "psi"}
